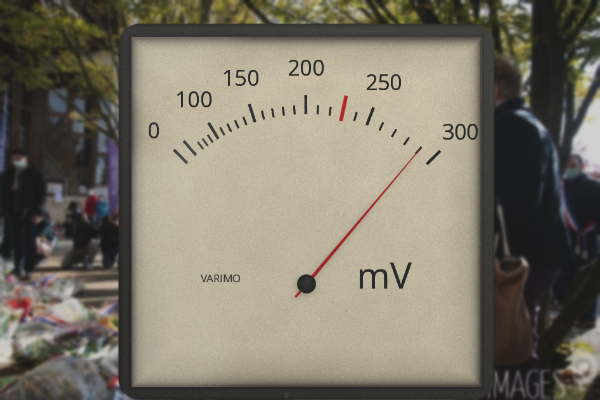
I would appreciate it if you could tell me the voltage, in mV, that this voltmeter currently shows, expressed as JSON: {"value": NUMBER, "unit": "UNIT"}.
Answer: {"value": 290, "unit": "mV"}
